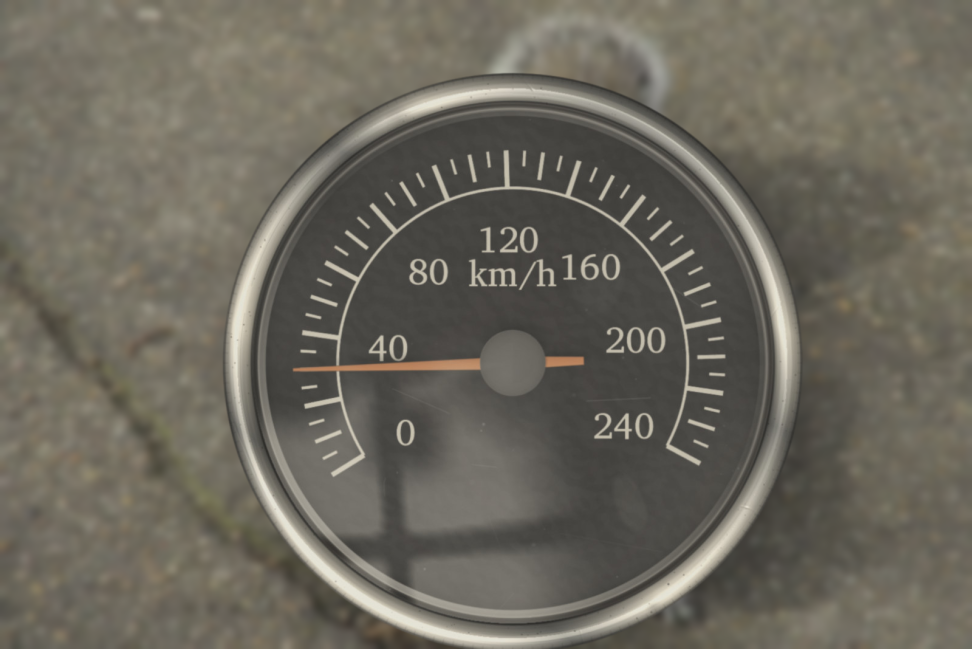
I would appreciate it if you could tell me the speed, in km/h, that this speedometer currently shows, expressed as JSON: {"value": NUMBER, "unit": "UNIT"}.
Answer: {"value": 30, "unit": "km/h"}
